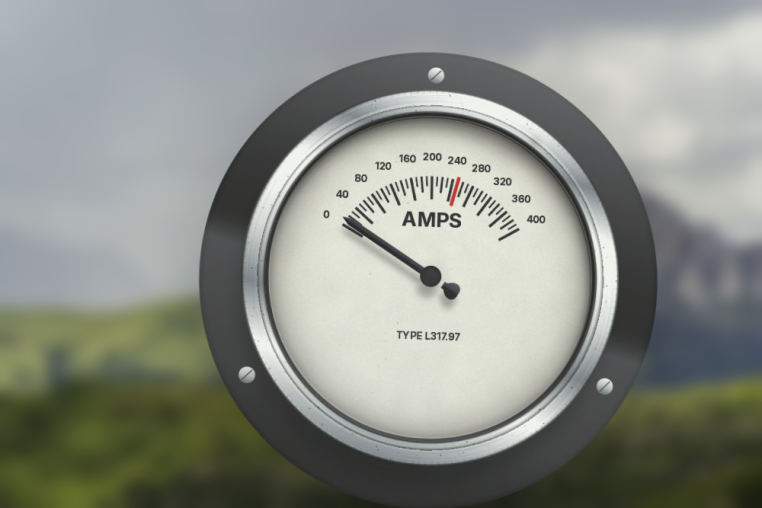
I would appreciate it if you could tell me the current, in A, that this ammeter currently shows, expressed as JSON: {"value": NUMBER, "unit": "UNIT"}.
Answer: {"value": 10, "unit": "A"}
